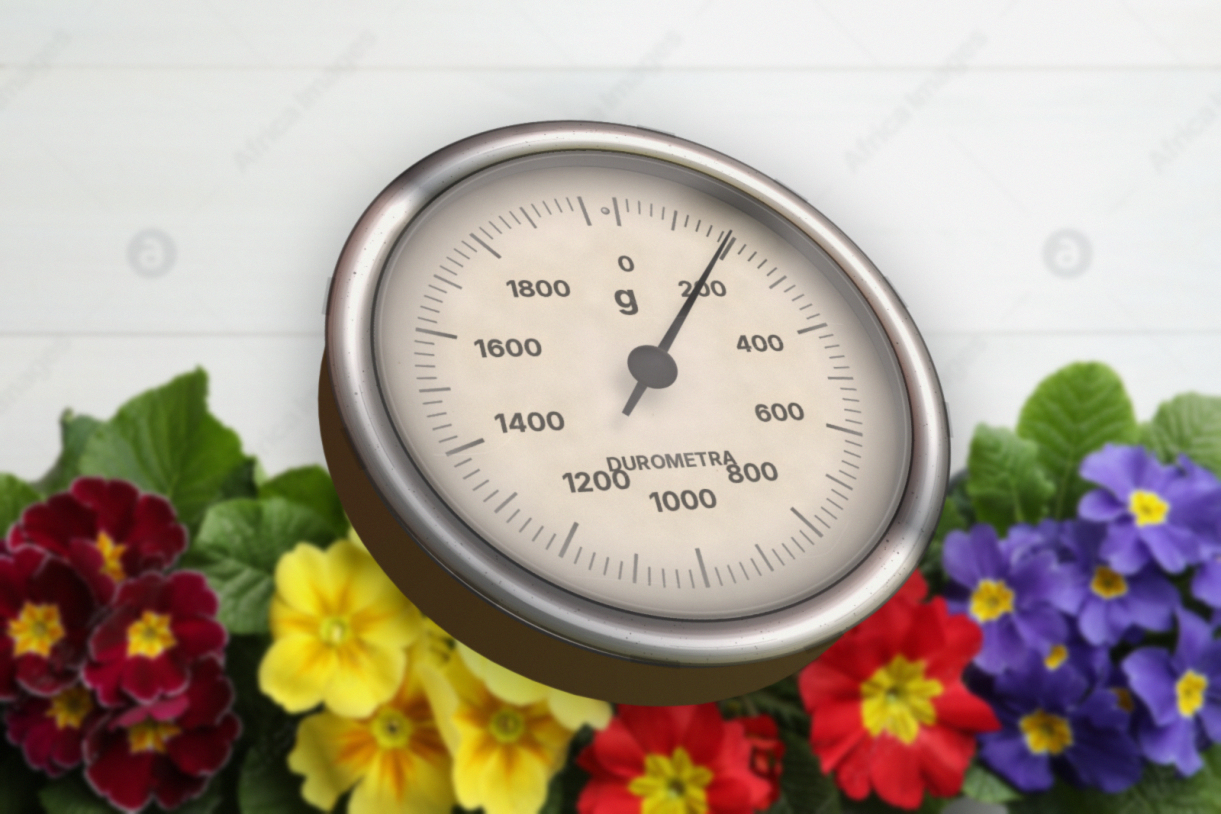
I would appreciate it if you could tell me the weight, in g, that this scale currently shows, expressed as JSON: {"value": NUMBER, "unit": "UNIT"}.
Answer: {"value": 190, "unit": "g"}
